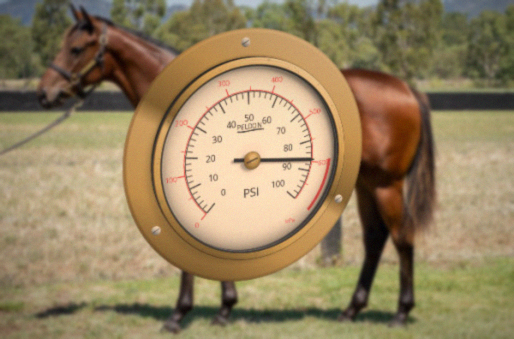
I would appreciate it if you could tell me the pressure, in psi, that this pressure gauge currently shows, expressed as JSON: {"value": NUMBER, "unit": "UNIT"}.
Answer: {"value": 86, "unit": "psi"}
